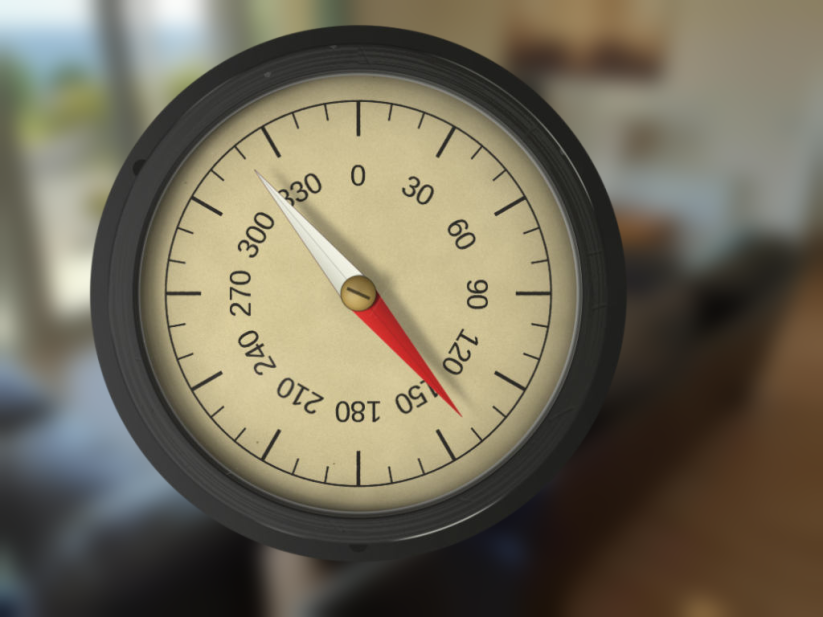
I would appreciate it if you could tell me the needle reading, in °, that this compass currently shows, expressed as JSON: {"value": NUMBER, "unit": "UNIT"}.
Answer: {"value": 140, "unit": "°"}
